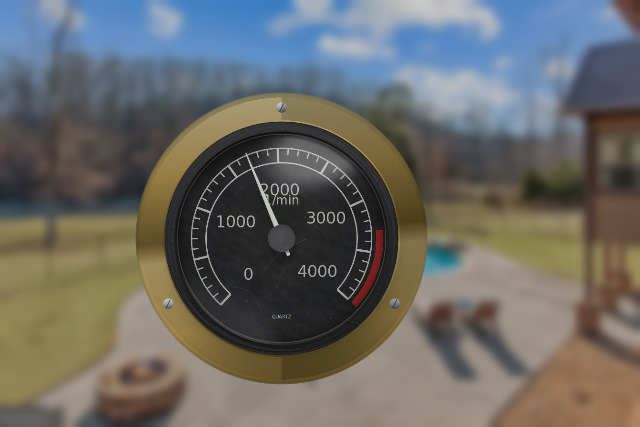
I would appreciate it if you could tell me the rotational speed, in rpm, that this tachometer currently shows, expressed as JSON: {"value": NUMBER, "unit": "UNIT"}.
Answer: {"value": 1700, "unit": "rpm"}
